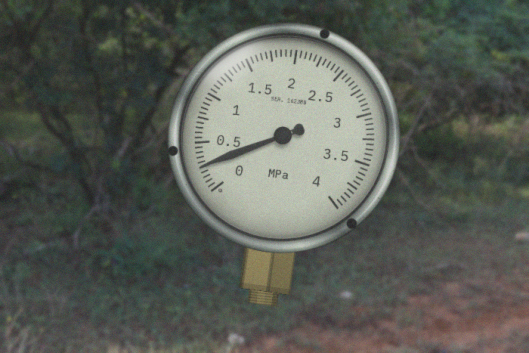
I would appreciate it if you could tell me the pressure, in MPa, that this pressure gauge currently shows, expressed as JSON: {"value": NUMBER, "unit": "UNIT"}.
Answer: {"value": 0.25, "unit": "MPa"}
